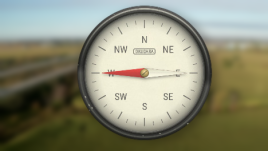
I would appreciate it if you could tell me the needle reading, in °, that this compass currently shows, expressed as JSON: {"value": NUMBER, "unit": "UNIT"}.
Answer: {"value": 270, "unit": "°"}
